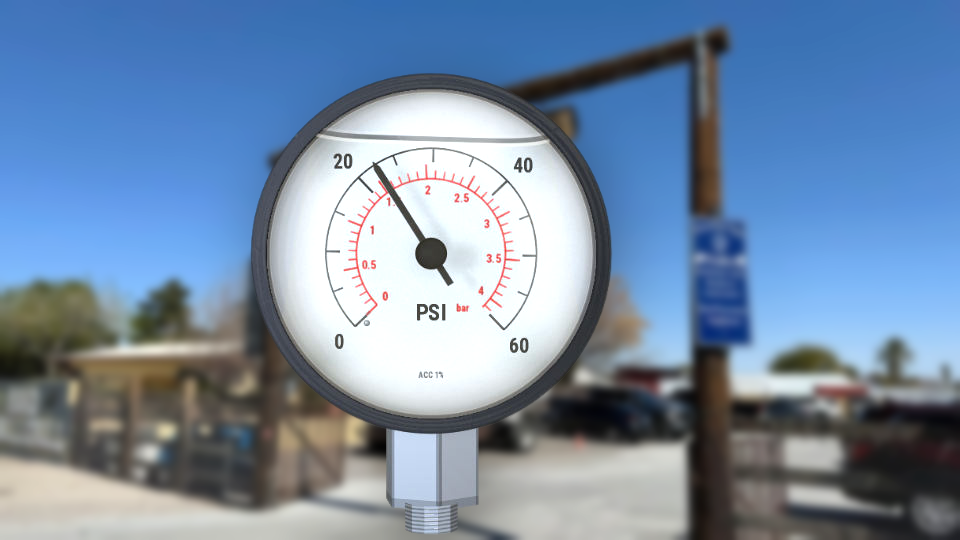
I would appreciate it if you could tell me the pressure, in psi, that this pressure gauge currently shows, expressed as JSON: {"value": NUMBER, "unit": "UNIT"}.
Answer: {"value": 22.5, "unit": "psi"}
